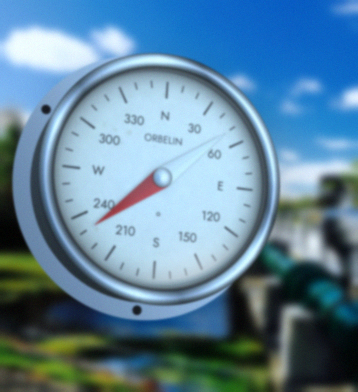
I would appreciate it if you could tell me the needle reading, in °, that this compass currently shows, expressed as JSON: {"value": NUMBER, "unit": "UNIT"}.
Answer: {"value": 230, "unit": "°"}
